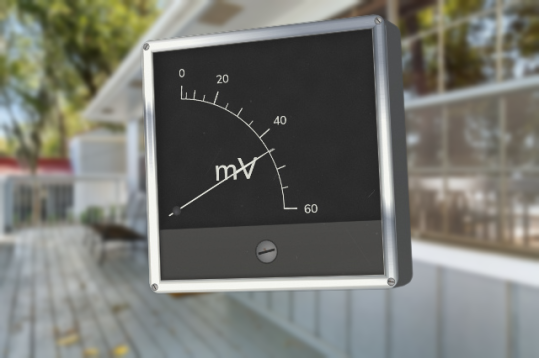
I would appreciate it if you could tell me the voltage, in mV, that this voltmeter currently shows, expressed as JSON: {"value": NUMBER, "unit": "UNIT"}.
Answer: {"value": 45, "unit": "mV"}
